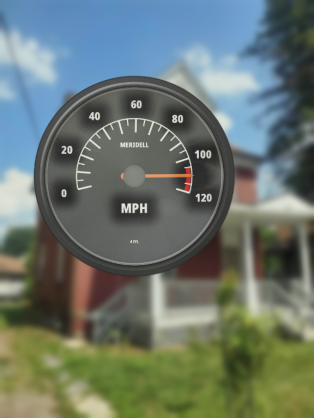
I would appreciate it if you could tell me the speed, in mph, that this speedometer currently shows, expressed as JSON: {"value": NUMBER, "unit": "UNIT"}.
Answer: {"value": 110, "unit": "mph"}
